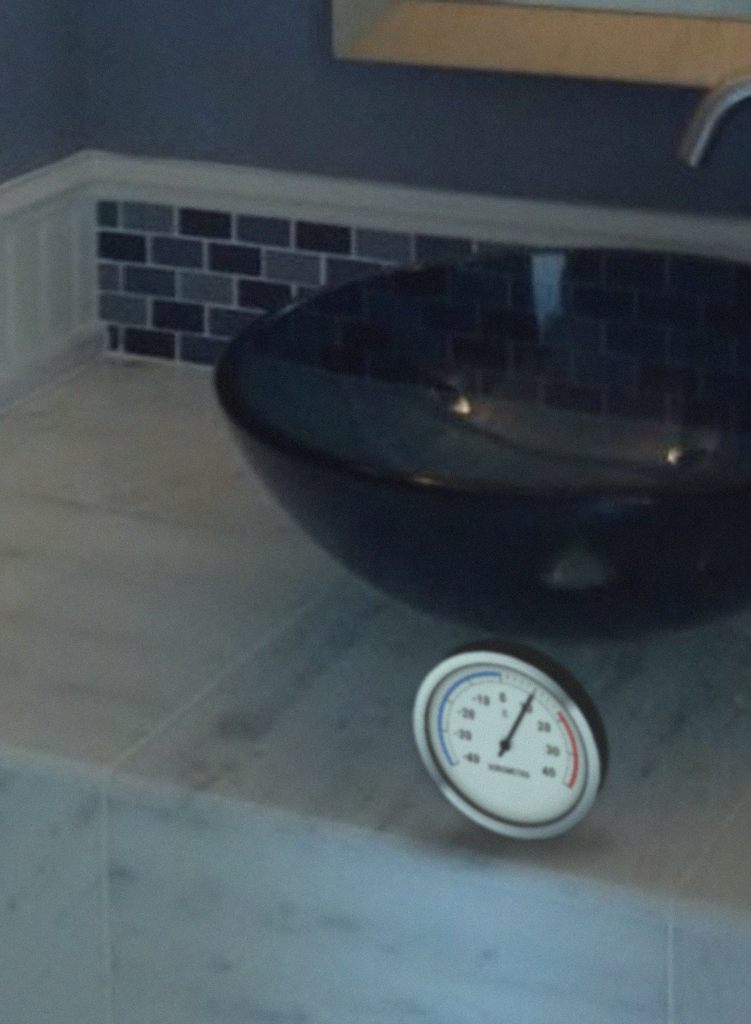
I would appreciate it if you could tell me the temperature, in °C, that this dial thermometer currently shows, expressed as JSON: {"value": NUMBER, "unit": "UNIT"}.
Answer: {"value": 10, "unit": "°C"}
